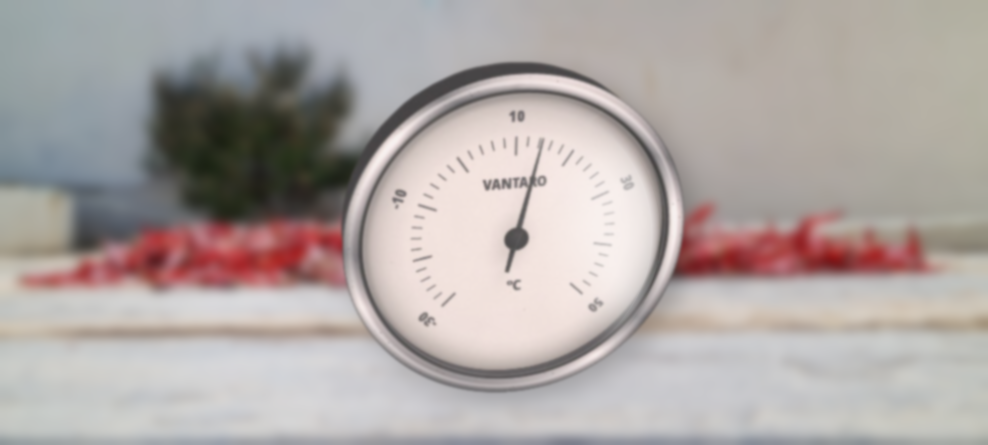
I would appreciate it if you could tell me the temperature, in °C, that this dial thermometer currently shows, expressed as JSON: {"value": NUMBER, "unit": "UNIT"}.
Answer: {"value": 14, "unit": "°C"}
